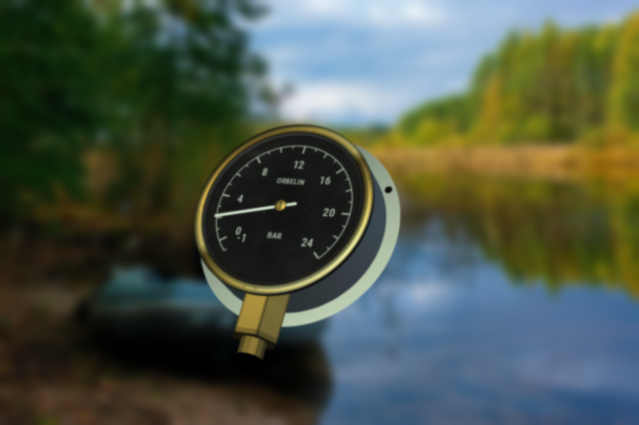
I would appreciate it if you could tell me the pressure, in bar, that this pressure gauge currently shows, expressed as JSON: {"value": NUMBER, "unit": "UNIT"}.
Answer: {"value": 2, "unit": "bar"}
